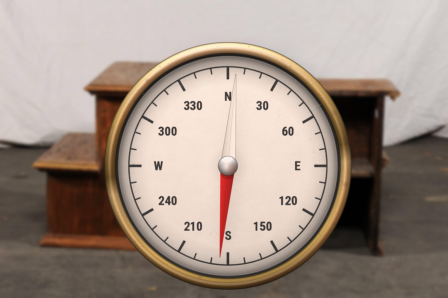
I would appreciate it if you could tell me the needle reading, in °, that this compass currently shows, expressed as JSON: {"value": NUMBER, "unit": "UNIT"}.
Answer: {"value": 185, "unit": "°"}
